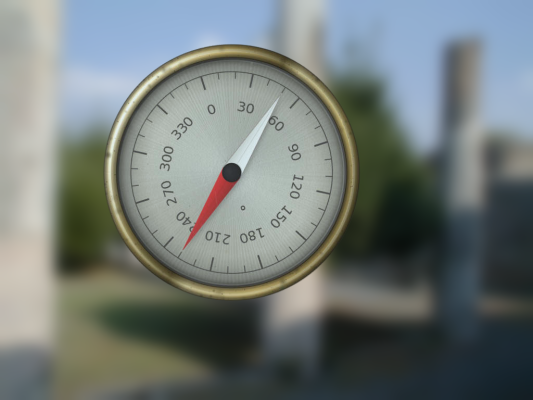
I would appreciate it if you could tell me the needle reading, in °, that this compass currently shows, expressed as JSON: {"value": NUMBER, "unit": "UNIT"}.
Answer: {"value": 230, "unit": "°"}
